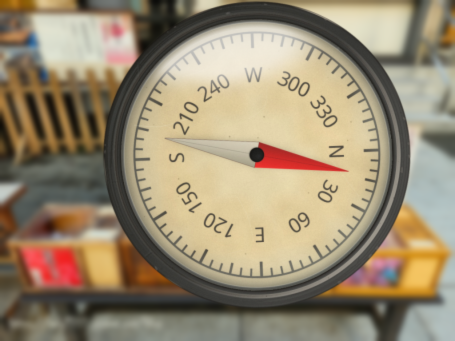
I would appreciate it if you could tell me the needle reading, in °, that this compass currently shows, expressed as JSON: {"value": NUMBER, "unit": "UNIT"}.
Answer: {"value": 12.5, "unit": "°"}
